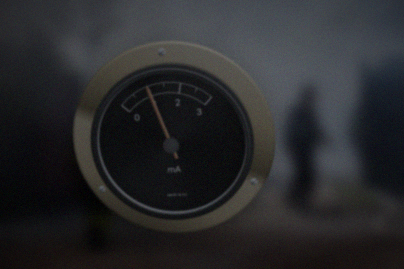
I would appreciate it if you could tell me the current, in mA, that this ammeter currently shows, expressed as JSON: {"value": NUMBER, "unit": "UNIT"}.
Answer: {"value": 1, "unit": "mA"}
